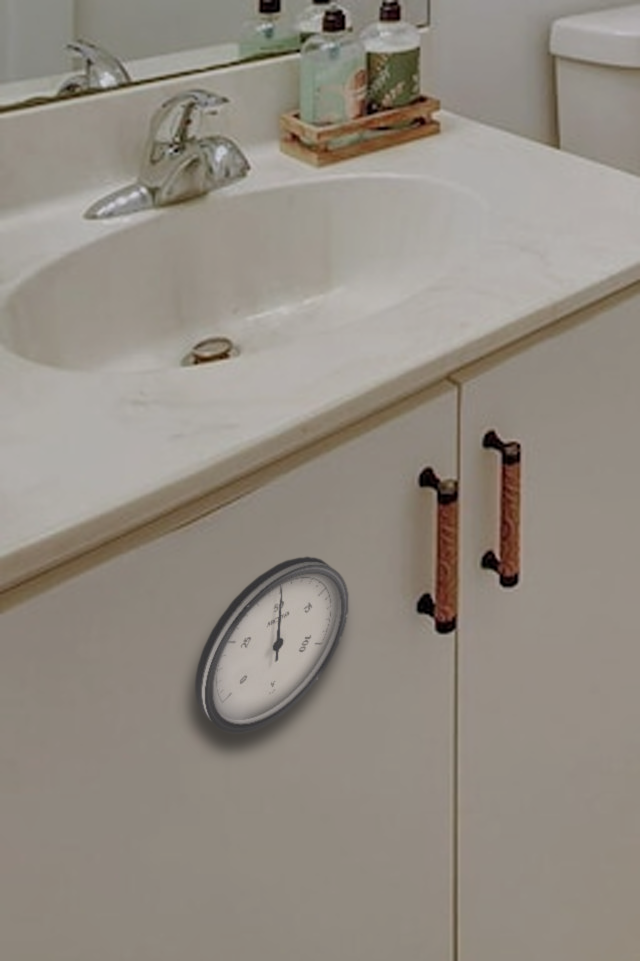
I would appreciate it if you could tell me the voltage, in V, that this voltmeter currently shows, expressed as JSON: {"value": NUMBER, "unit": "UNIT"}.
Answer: {"value": 50, "unit": "V"}
